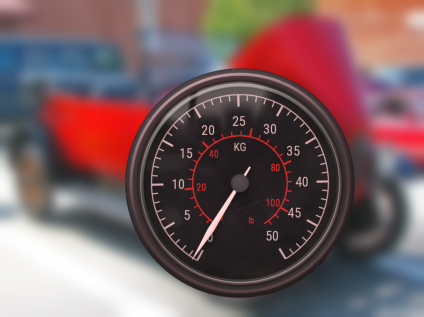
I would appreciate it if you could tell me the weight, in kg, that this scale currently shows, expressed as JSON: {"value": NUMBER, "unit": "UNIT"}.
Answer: {"value": 0.5, "unit": "kg"}
